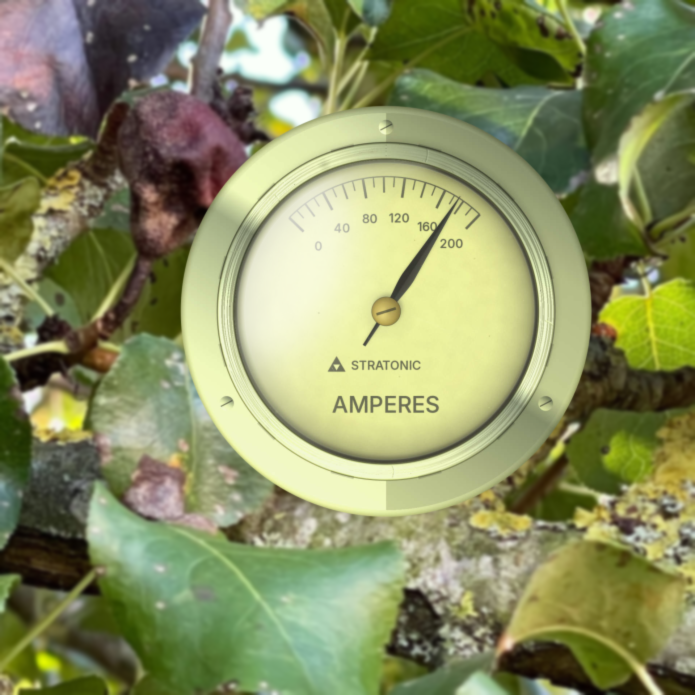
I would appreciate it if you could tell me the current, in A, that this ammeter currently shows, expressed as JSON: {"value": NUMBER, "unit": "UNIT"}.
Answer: {"value": 175, "unit": "A"}
